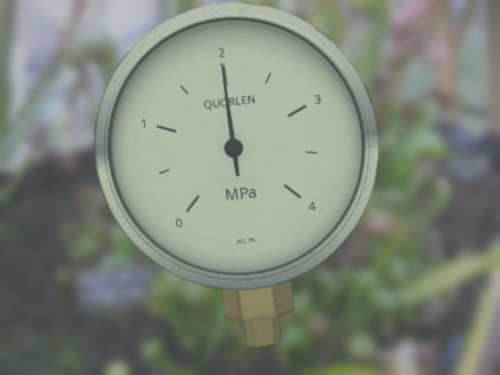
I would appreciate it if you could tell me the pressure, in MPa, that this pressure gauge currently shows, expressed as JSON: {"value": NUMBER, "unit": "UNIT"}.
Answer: {"value": 2, "unit": "MPa"}
